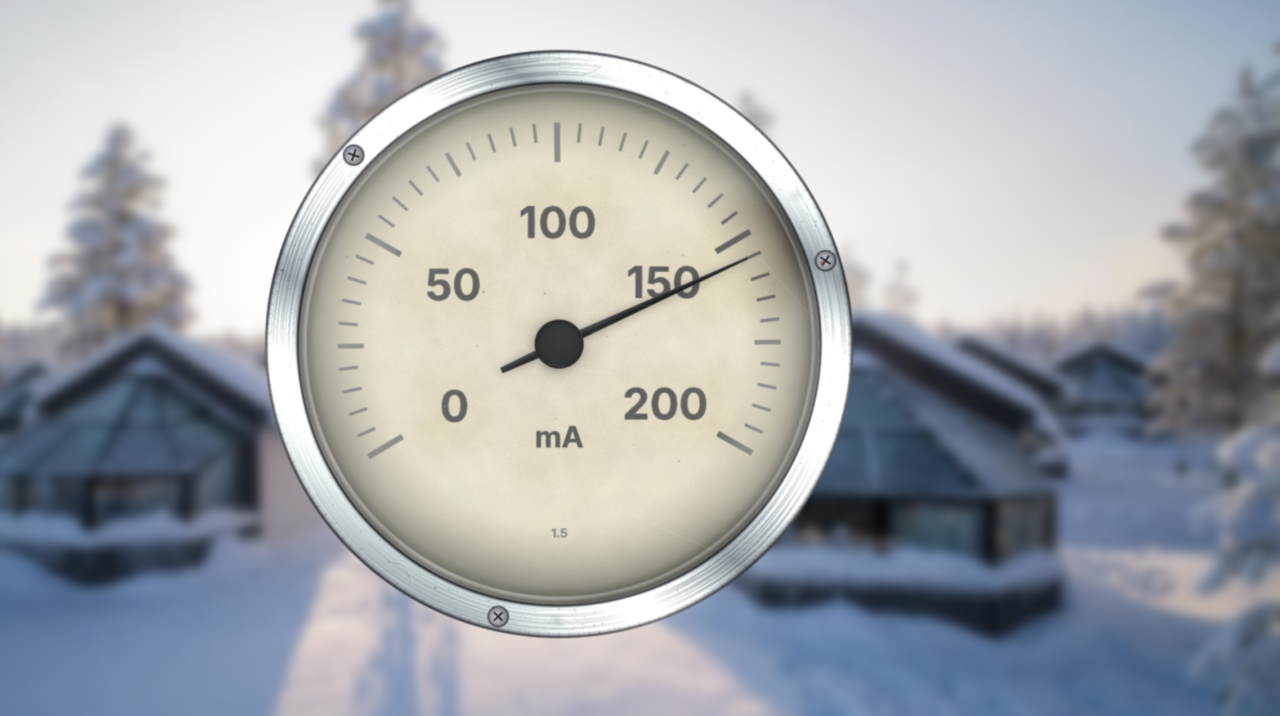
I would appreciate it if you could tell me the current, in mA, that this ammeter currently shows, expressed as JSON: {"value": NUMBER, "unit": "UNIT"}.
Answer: {"value": 155, "unit": "mA"}
